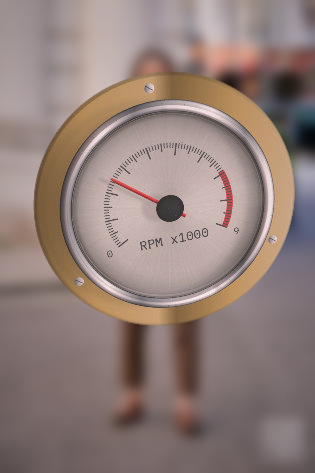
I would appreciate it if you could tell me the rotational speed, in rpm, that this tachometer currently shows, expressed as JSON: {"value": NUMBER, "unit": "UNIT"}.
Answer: {"value": 2500, "unit": "rpm"}
